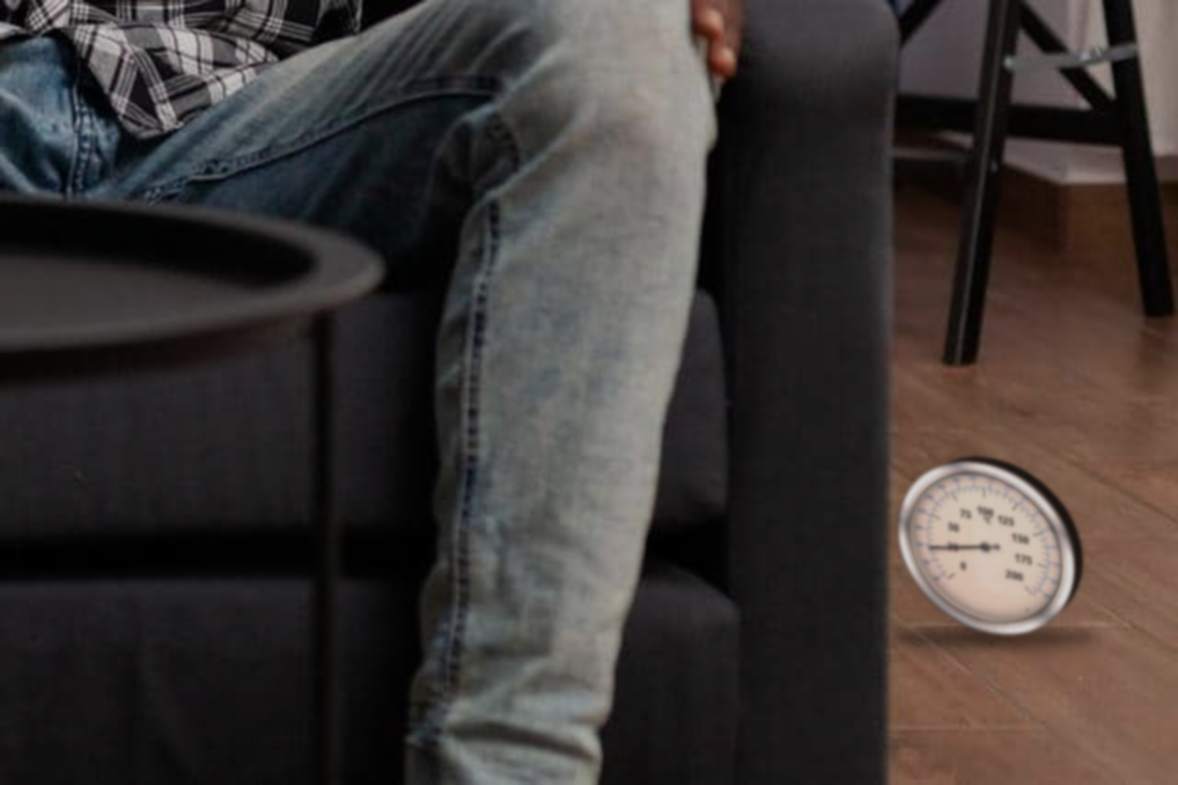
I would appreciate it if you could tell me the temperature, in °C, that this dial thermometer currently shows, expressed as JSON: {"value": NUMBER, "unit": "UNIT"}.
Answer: {"value": 25, "unit": "°C"}
